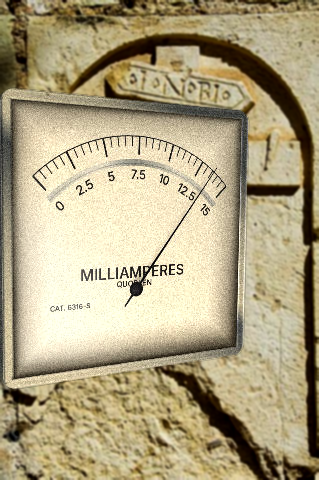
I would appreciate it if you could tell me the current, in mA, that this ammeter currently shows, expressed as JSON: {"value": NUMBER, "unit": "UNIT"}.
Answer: {"value": 13.5, "unit": "mA"}
